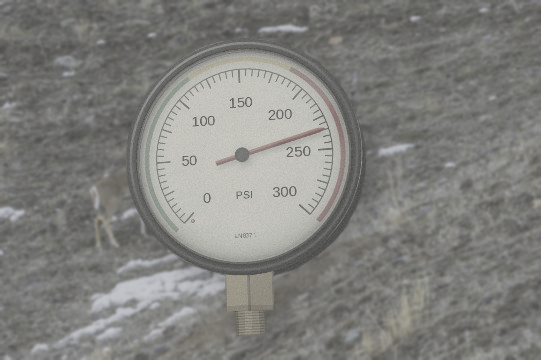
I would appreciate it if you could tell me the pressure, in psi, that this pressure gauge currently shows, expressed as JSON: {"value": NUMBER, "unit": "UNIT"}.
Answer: {"value": 235, "unit": "psi"}
